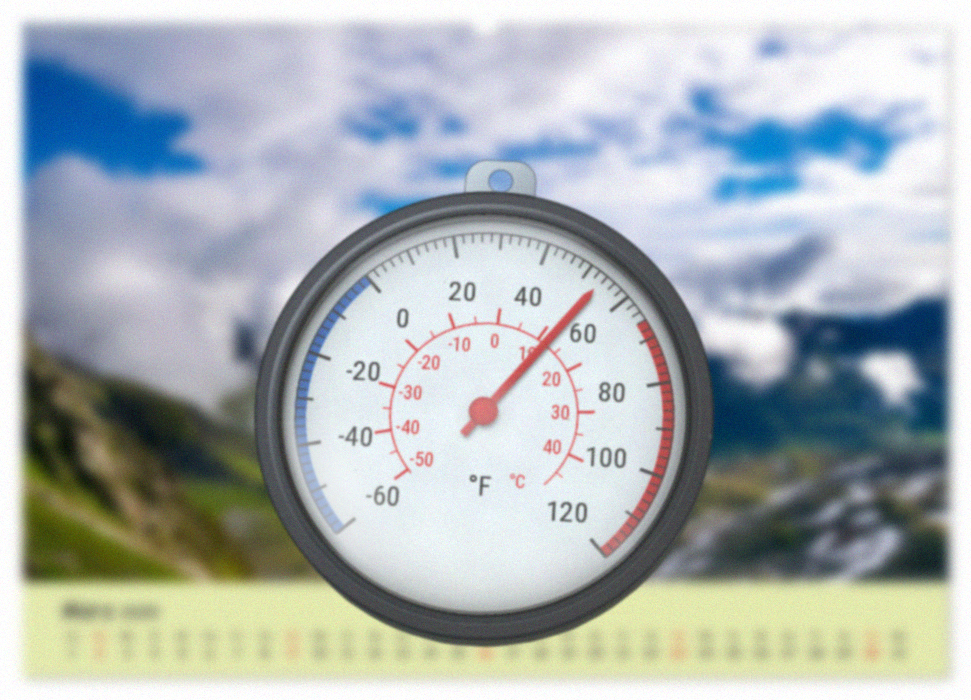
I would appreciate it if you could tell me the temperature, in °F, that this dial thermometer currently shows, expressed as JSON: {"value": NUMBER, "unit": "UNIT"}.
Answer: {"value": 54, "unit": "°F"}
